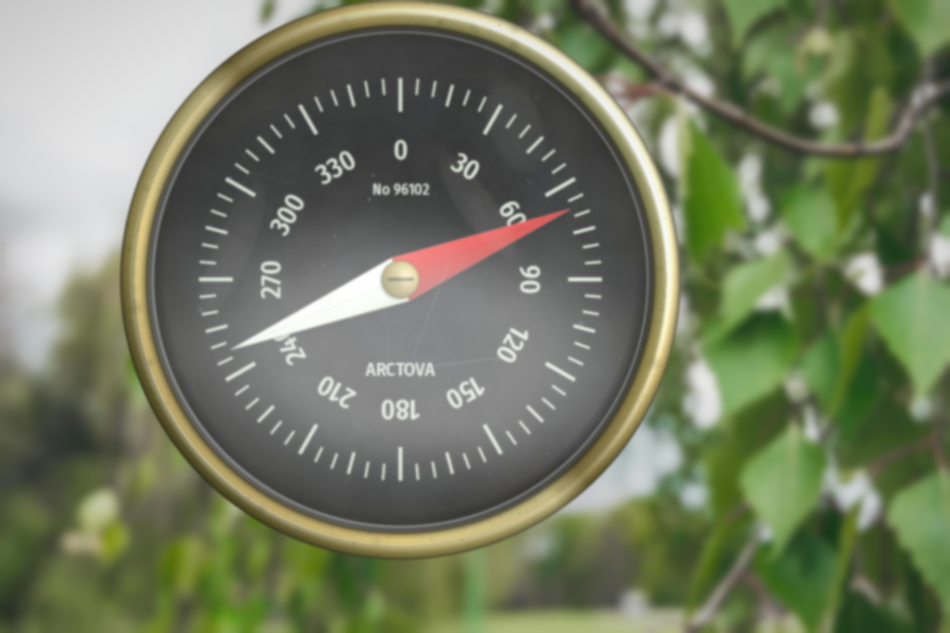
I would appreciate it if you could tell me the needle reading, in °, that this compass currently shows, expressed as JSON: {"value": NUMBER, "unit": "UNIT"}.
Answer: {"value": 67.5, "unit": "°"}
